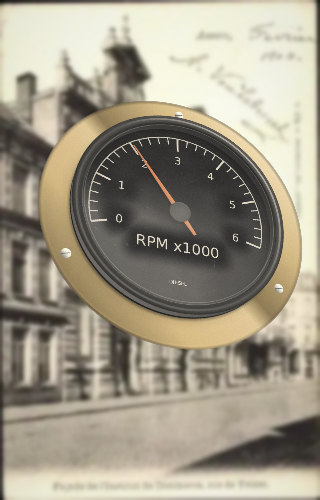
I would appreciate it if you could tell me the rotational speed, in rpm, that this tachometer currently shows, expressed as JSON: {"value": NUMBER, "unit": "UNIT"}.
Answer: {"value": 2000, "unit": "rpm"}
